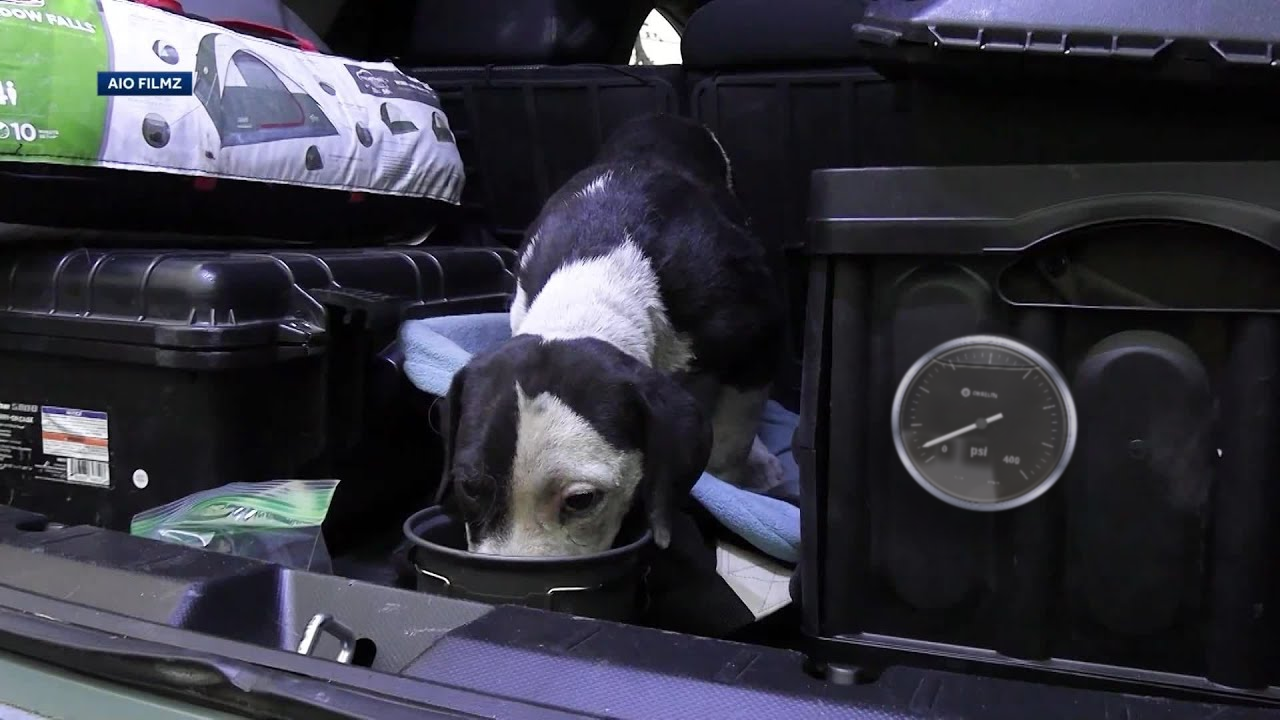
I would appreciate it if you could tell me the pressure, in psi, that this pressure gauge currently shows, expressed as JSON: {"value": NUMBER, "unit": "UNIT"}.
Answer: {"value": 20, "unit": "psi"}
